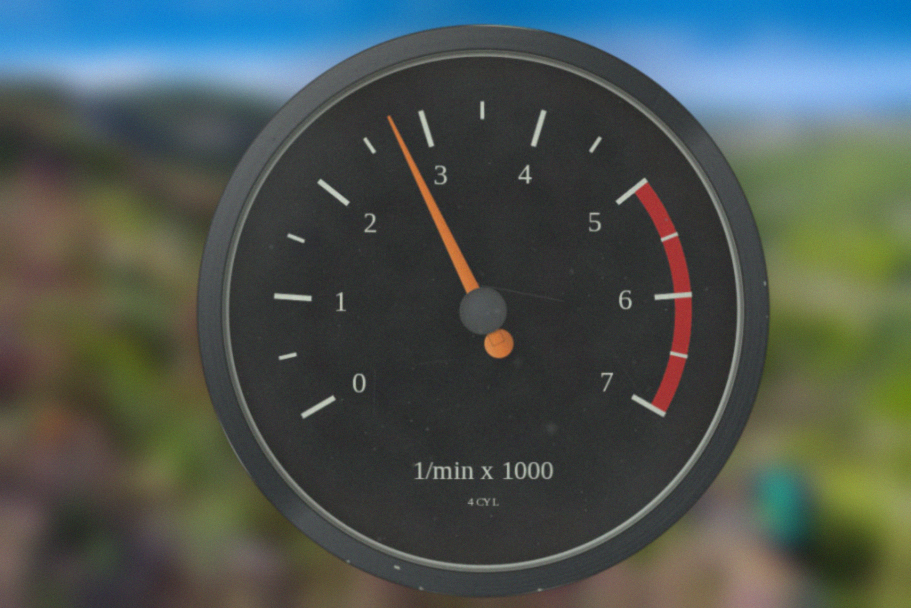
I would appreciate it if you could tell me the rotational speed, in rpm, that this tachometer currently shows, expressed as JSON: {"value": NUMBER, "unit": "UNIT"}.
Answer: {"value": 2750, "unit": "rpm"}
